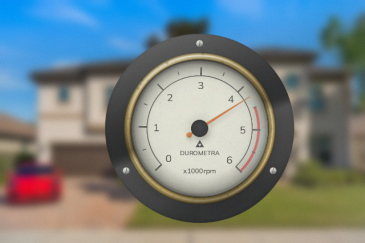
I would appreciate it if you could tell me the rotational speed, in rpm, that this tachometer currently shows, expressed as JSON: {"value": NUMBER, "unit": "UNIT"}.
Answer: {"value": 4250, "unit": "rpm"}
